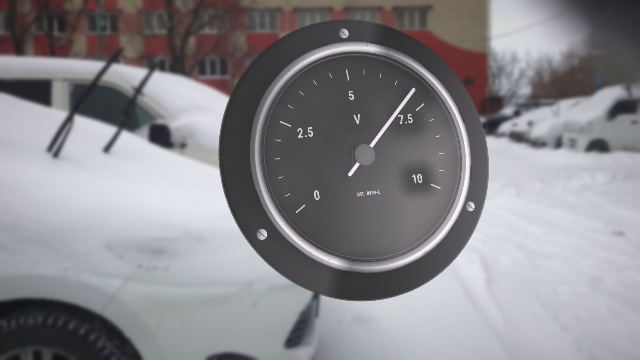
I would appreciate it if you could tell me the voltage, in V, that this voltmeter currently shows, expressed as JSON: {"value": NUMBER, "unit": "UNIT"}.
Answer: {"value": 7, "unit": "V"}
